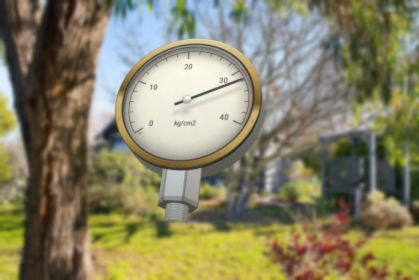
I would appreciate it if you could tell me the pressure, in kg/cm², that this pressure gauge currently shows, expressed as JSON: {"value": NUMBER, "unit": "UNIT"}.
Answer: {"value": 32, "unit": "kg/cm²"}
